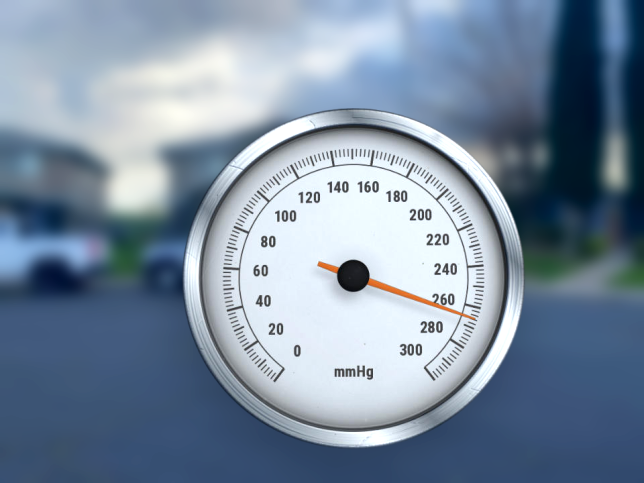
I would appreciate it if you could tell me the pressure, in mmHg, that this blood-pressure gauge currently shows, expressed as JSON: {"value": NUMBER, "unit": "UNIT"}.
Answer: {"value": 266, "unit": "mmHg"}
